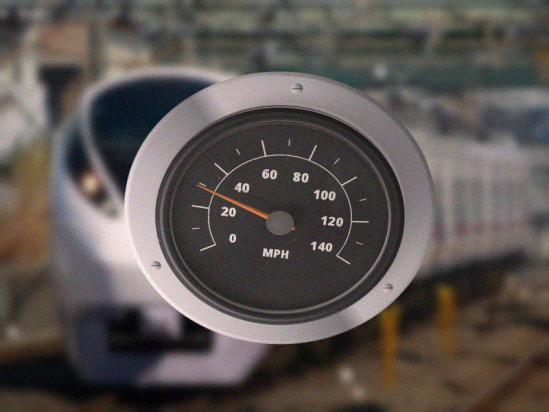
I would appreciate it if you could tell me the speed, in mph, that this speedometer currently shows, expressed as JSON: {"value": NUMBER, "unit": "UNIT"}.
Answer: {"value": 30, "unit": "mph"}
